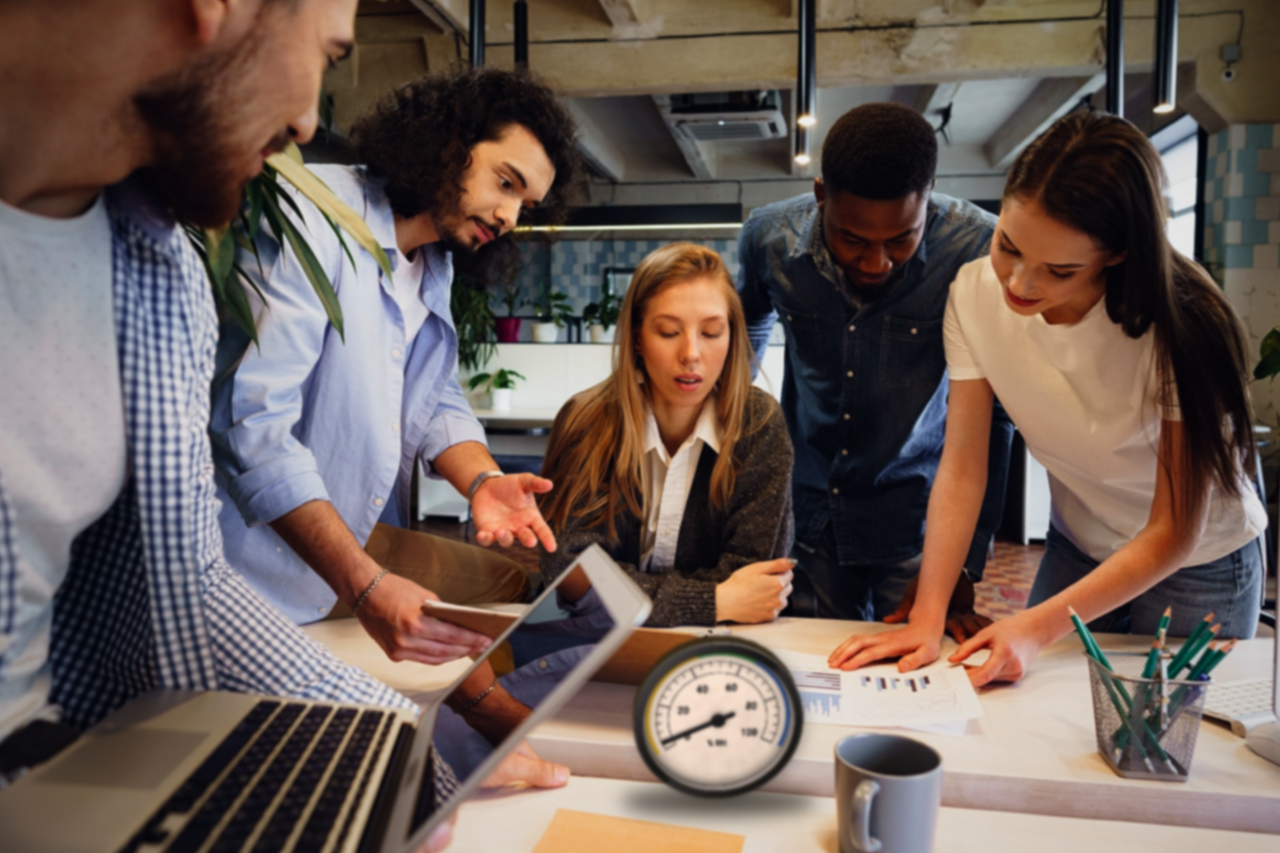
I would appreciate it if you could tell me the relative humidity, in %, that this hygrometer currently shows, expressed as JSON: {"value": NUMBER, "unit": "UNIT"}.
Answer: {"value": 4, "unit": "%"}
